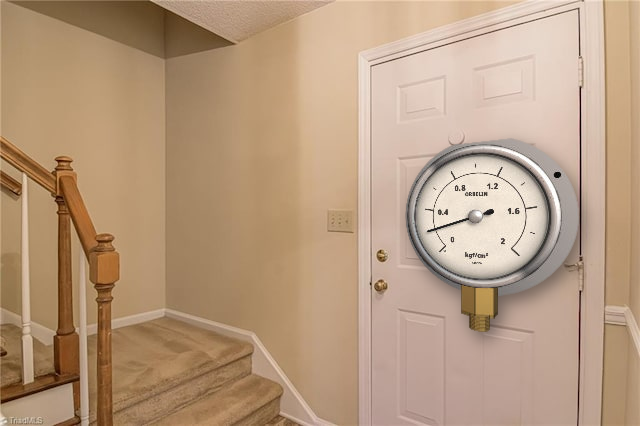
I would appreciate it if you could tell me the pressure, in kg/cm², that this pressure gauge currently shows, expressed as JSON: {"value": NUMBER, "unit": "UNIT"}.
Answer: {"value": 0.2, "unit": "kg/cm²"}
